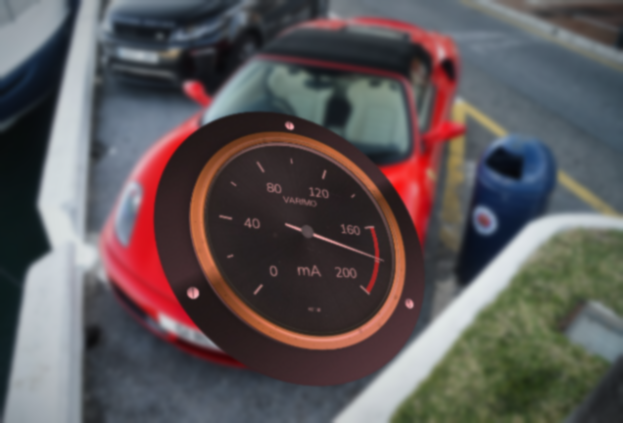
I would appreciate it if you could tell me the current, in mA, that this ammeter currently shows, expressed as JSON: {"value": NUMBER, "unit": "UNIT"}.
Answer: {"value": 180, "unit": "mA"}
